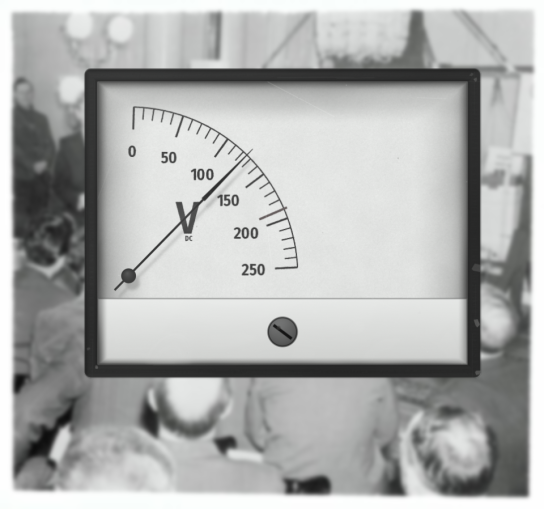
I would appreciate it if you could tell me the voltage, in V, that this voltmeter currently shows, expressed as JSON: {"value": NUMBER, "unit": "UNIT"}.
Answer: {"value": 125, "unit": "V"}
